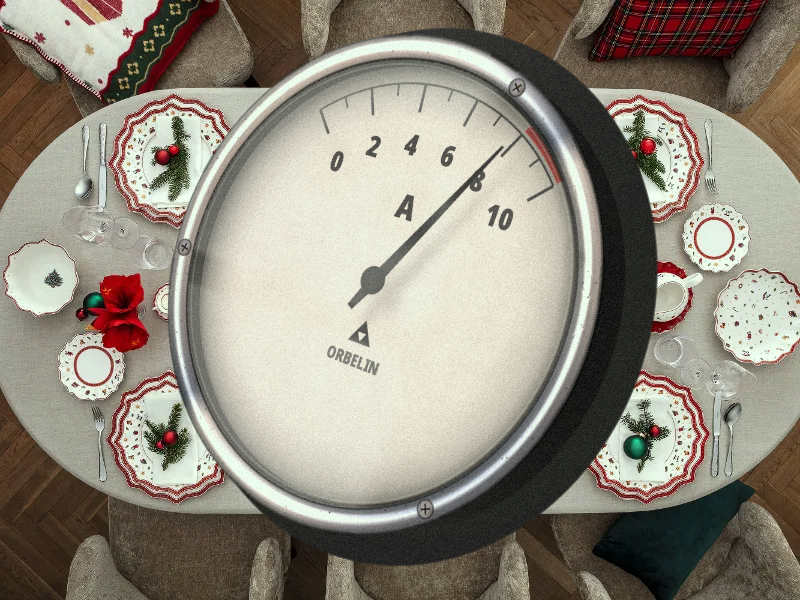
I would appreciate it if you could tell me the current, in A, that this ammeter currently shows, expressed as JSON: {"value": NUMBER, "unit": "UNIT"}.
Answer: {"value": 8, "unit": "A"}
